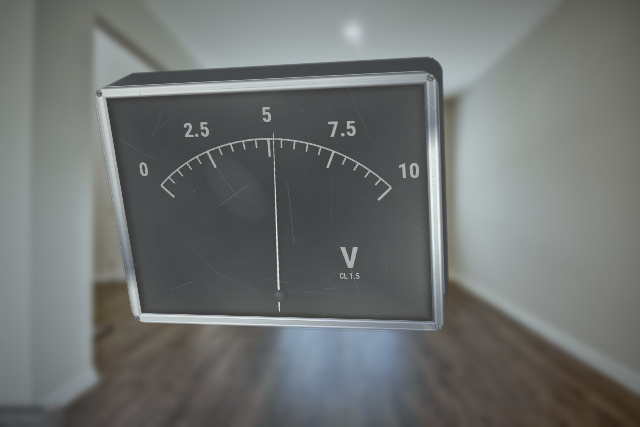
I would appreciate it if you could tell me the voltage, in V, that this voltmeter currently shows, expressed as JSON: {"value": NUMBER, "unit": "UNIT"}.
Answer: {"value": 5.25, "unit": "V"}
